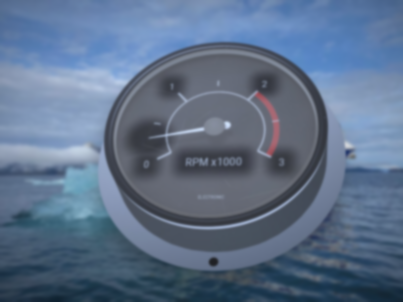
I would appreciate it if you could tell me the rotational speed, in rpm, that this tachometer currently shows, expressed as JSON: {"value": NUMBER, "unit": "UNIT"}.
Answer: {"value": 250, "unit": "rpm"}
